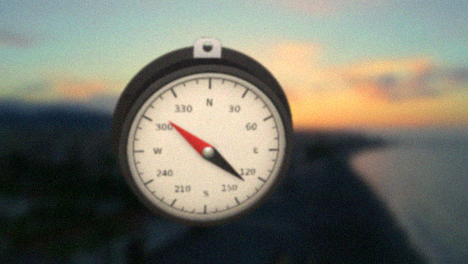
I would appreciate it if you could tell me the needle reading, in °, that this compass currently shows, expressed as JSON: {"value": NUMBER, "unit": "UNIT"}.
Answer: {"value": 310, "unit": "°"}
